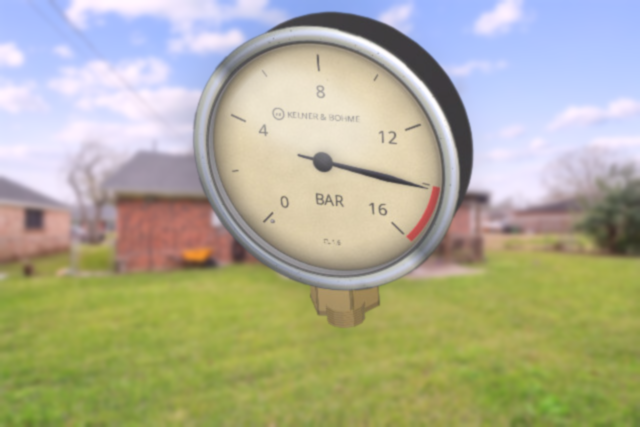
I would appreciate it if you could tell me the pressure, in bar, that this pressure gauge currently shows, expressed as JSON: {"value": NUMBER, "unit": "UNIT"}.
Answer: {"value": 14, "unit": "bar"}
